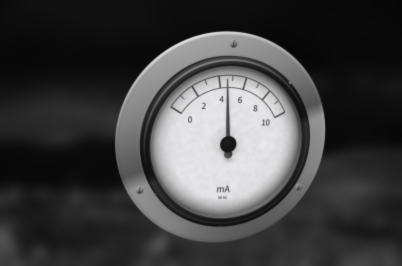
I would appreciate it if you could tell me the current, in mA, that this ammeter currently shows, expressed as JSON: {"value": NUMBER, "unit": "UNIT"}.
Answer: {"value": 4.5, "unit": "mA"}
